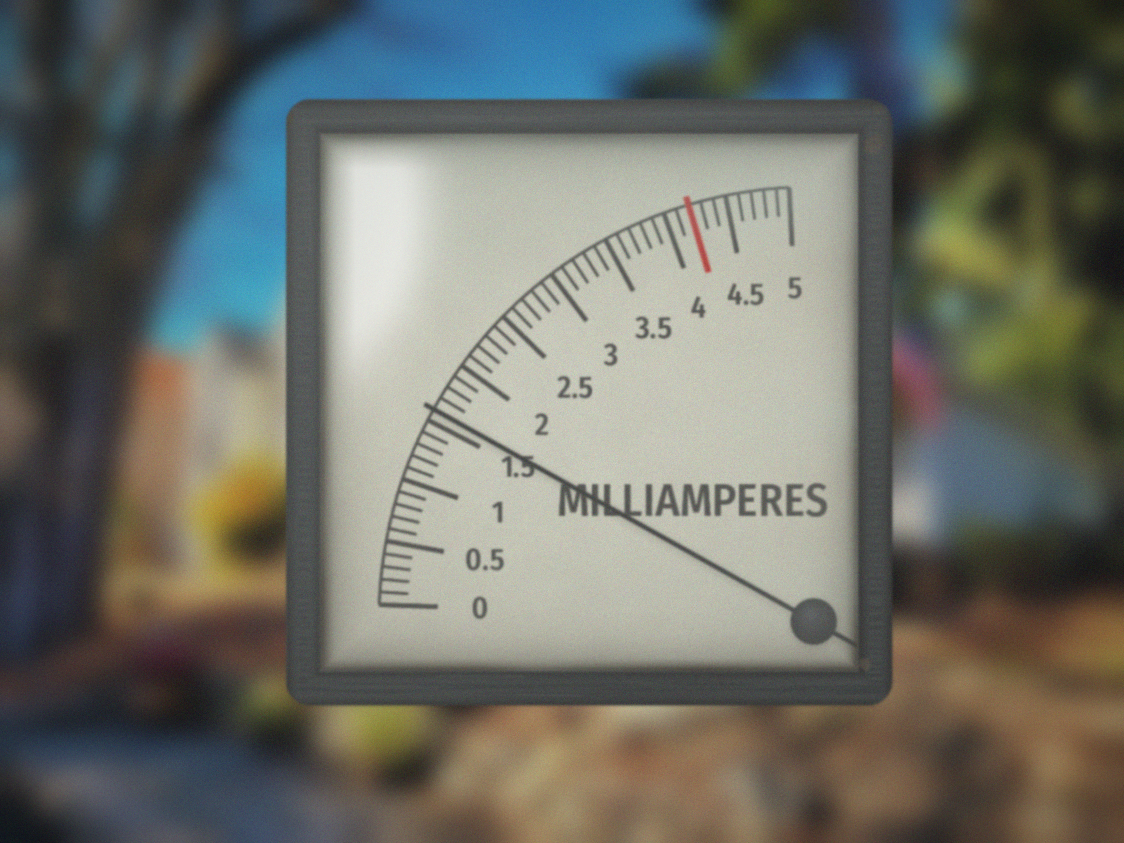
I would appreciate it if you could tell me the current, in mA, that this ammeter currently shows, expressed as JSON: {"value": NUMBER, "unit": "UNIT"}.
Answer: {"value": 1.6, "unit": "mA"}
